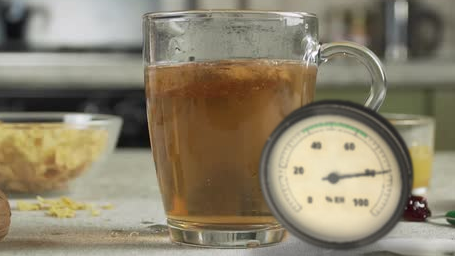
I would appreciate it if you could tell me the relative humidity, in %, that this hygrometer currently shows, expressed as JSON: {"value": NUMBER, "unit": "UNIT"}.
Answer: {"value": 80, "unit": "%"}
